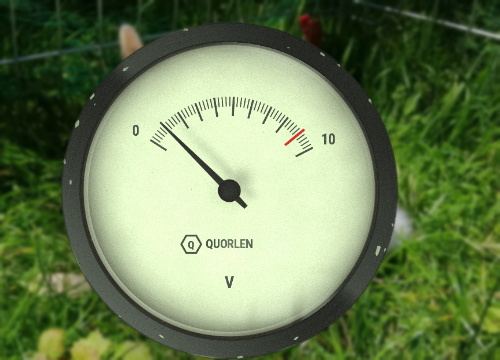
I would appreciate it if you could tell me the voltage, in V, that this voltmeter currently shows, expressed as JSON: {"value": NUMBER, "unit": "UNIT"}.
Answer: {"value": 1, "unit": "V"}
